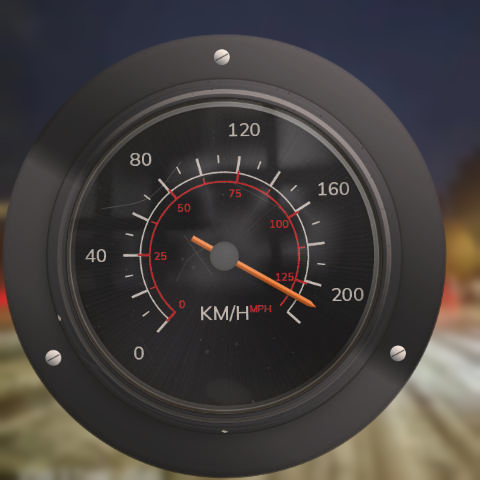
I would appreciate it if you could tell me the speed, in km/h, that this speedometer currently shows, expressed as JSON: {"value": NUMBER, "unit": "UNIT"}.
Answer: {"value": 210, "unit": "km/h"}
